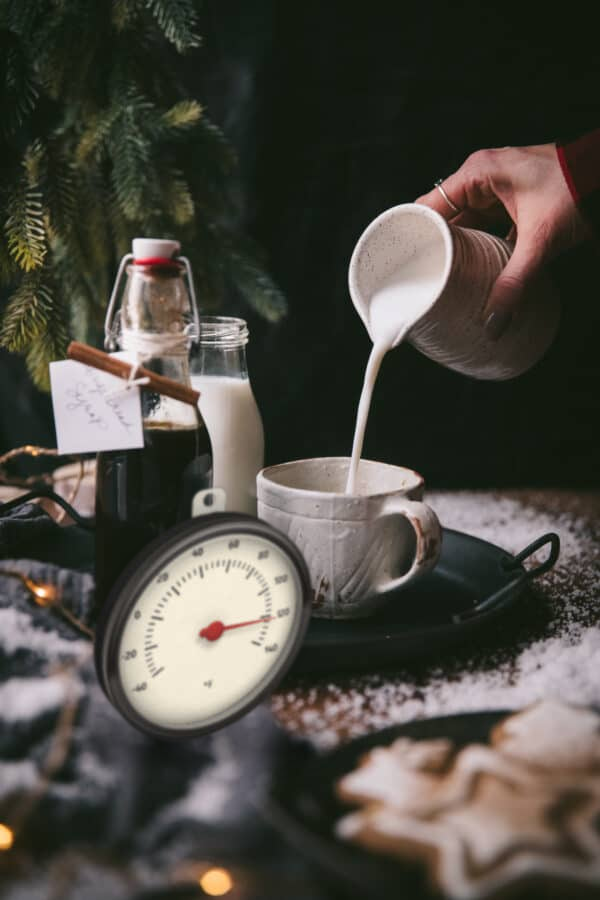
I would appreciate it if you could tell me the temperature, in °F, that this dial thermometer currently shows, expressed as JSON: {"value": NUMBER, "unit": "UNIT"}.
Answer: {"value": 120, "unit": "°F"}
